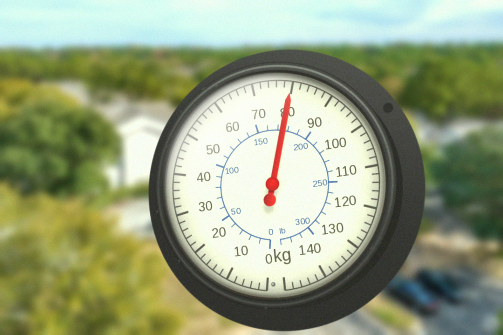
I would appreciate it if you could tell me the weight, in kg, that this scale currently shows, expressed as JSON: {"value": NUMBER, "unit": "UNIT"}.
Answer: {"value": 80, "unit": "kg"}
